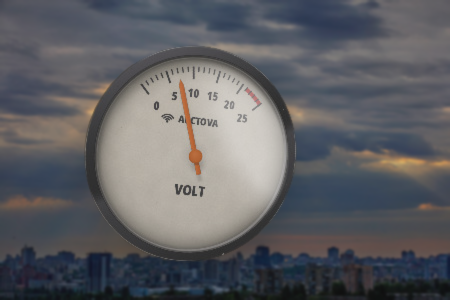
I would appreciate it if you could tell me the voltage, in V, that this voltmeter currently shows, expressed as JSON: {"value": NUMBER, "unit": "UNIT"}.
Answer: {"value": 7, "unit": "V"}
